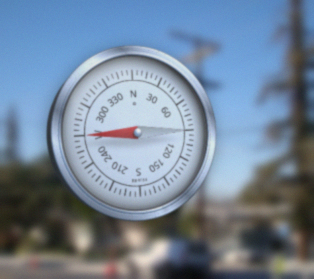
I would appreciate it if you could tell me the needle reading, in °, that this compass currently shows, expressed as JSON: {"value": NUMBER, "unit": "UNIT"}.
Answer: {"value": 270, "unit": "°"}
